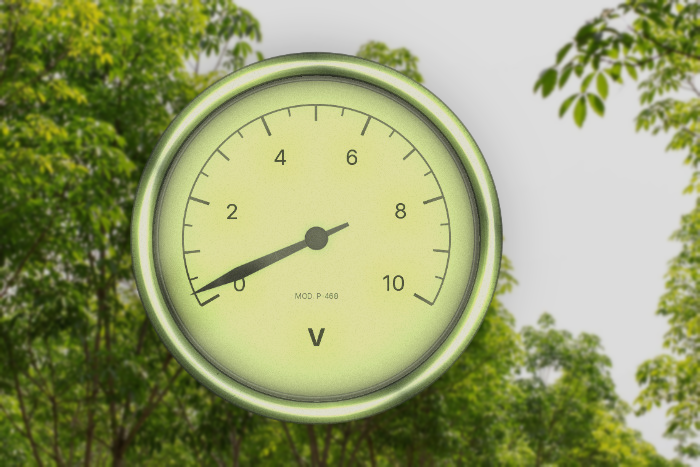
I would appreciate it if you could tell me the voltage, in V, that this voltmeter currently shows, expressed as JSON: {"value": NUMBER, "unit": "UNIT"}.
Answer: {"value": 0.25, "unit": "V"}
